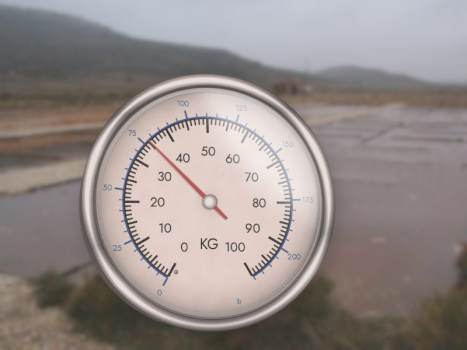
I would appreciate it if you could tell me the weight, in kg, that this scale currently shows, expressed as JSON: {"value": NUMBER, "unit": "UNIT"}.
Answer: {"value": 35, "unit": "kg"}
